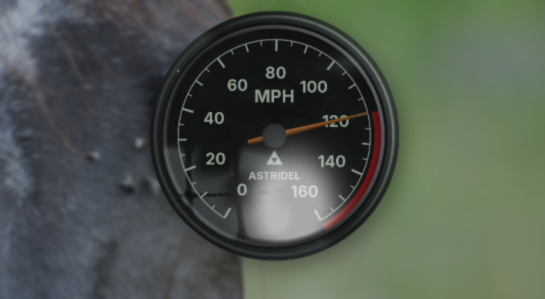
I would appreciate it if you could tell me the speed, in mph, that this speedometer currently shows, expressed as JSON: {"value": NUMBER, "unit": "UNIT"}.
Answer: {"value": 120, "unit": "mph"}
